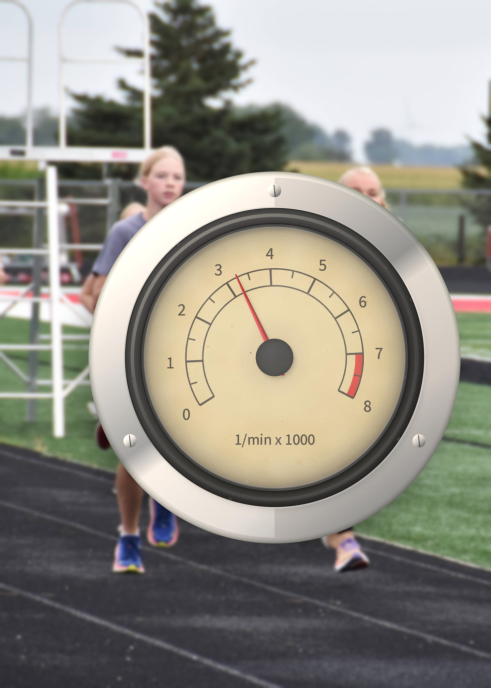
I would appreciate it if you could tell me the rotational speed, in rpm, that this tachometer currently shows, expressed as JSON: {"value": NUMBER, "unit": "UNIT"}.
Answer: {"value": 3250, "unit": "rpm"}
